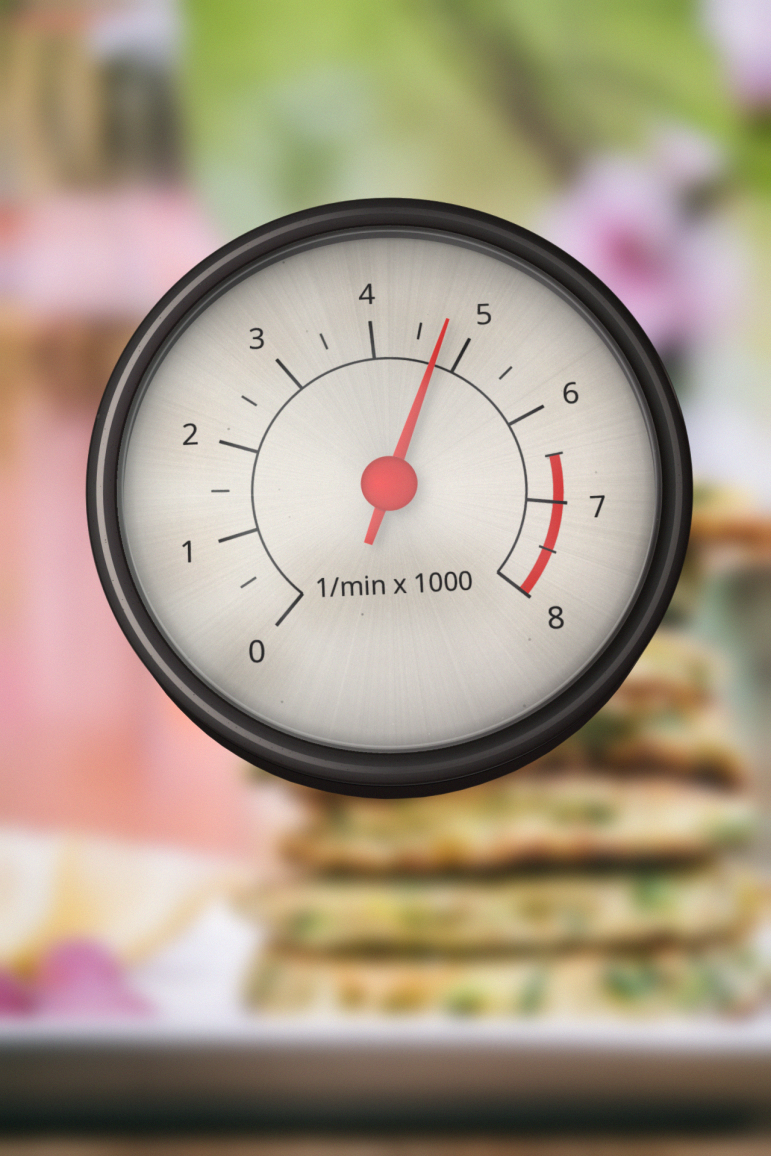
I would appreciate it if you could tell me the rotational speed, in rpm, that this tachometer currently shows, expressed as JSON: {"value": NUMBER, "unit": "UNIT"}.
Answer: {"value": 4750, "unit": "rpm"}
